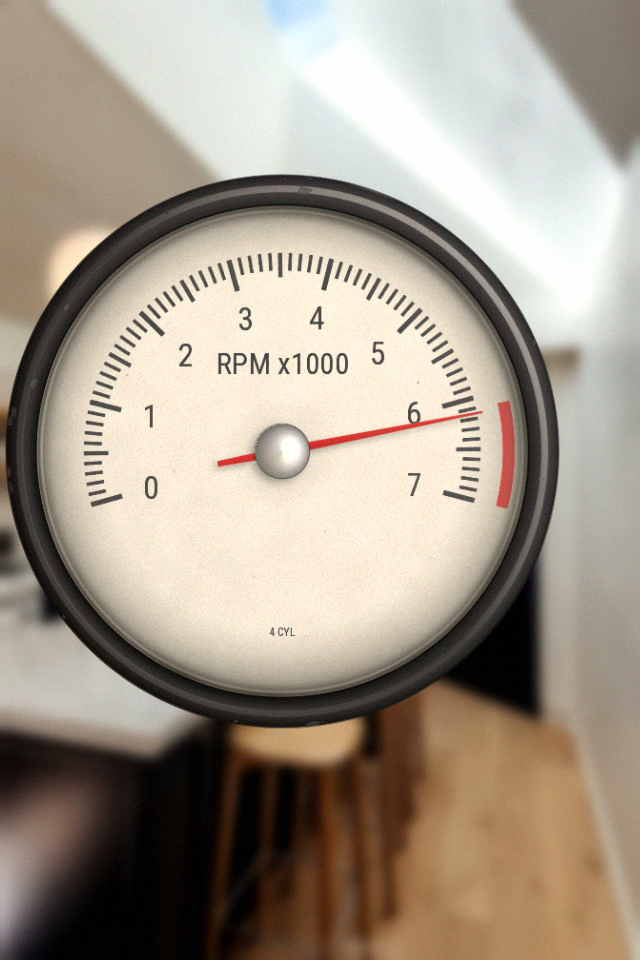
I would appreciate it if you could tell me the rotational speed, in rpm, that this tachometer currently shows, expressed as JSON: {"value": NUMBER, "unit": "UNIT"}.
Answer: {"value": 6150, "unit": "rpm"}
